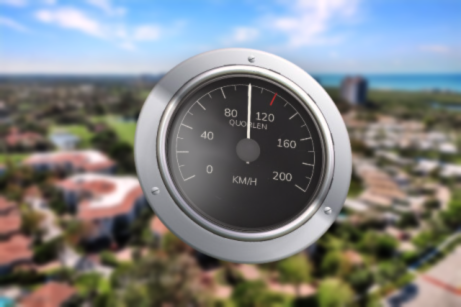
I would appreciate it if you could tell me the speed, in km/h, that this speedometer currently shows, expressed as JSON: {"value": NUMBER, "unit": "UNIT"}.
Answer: {"value": 100, "unit": "km/h"}
